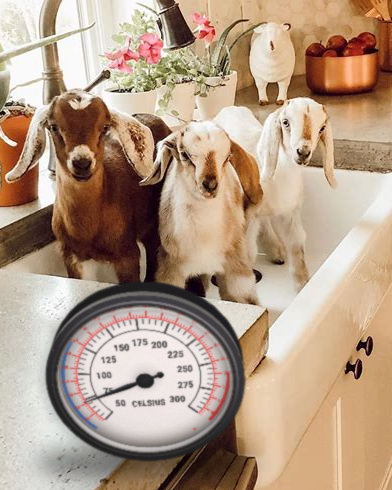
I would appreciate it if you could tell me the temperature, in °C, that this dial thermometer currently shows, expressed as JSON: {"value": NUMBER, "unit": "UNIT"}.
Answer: {"value": 75, "unit": "°C"}
